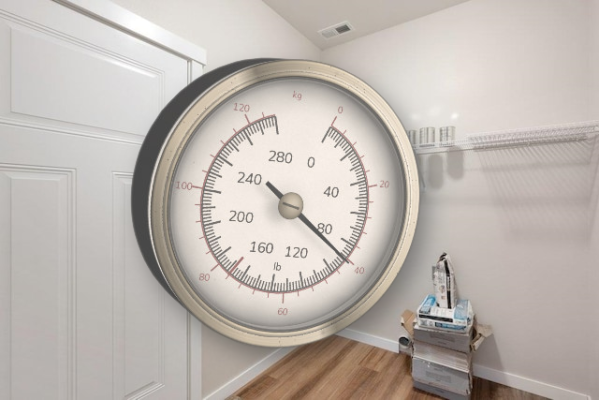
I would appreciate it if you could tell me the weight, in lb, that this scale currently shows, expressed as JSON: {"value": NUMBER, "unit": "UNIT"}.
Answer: {"value": 90, "unit": "lb"}
